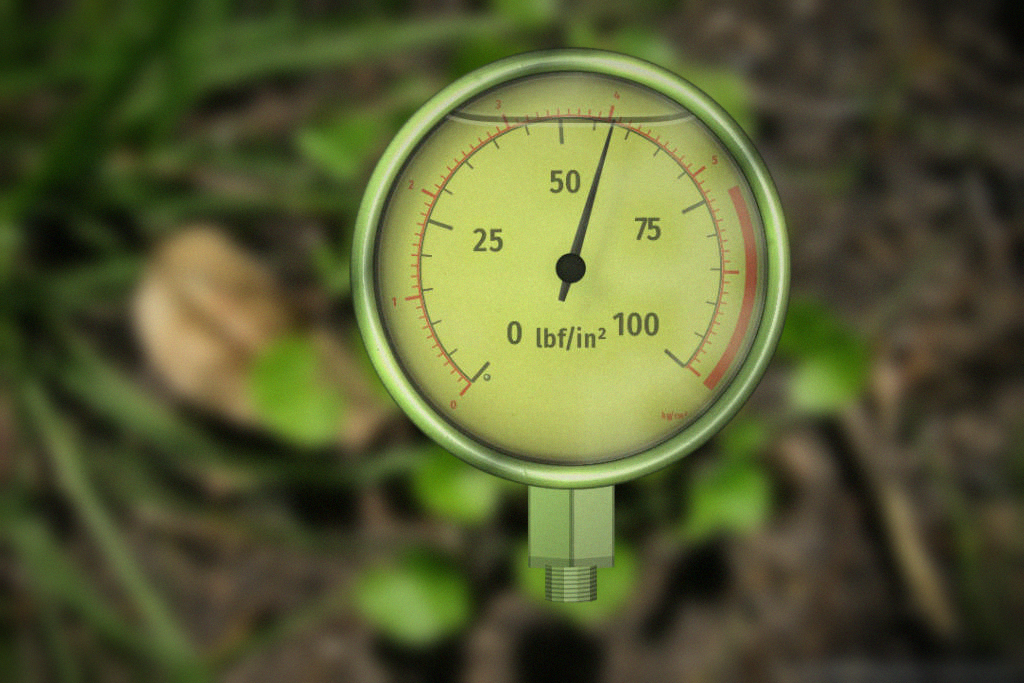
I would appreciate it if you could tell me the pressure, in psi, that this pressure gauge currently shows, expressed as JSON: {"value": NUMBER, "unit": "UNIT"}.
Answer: {"value": 57.5, "unit": "psi"}
